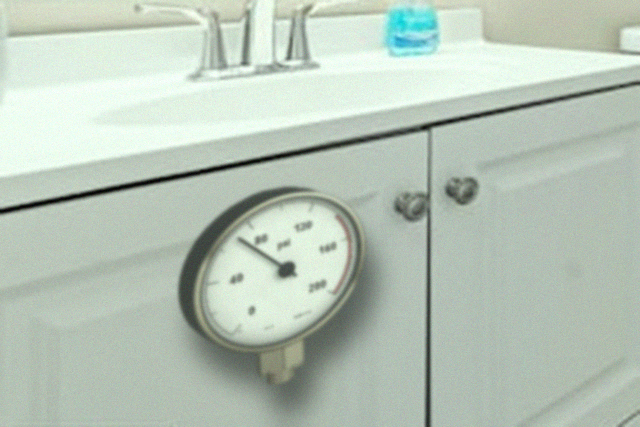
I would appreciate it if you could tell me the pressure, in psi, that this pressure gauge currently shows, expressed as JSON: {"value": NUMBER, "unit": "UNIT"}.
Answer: {"value": 70, "unit": "psi"}
